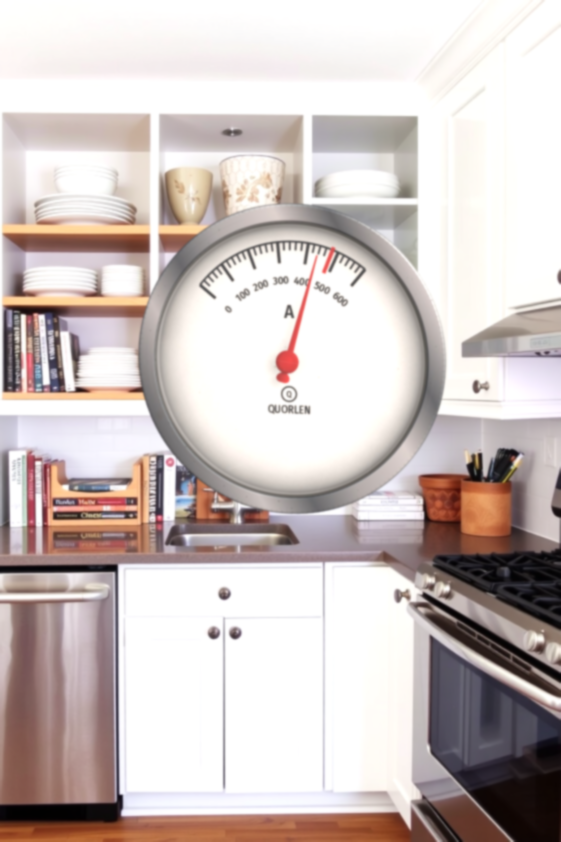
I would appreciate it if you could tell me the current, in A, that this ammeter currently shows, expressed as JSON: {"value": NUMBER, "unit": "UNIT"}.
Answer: {"value": 440, "unit": "A"}
